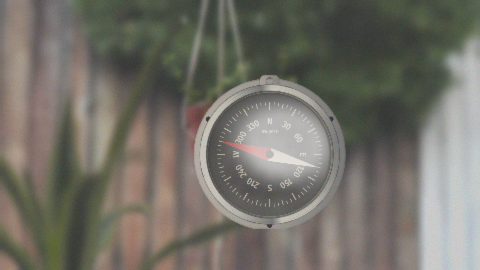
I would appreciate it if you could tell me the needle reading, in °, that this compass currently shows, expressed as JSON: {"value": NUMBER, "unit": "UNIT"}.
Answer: {"value": 285, "unit": "°"}
